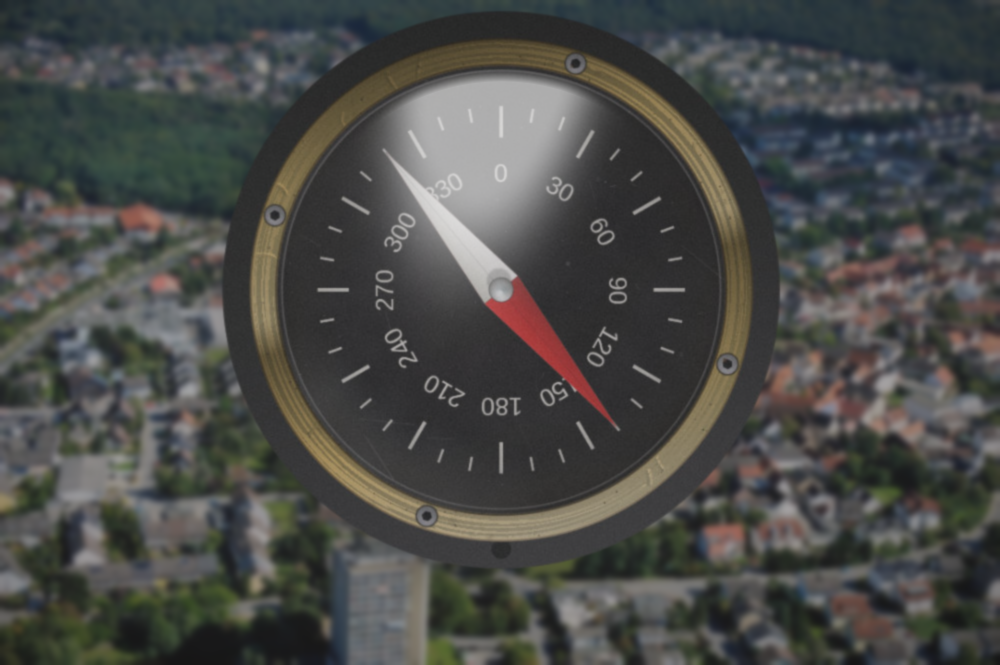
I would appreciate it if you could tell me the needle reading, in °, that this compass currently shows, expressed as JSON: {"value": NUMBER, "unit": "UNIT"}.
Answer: {"value": 140, "unit": "°"}
